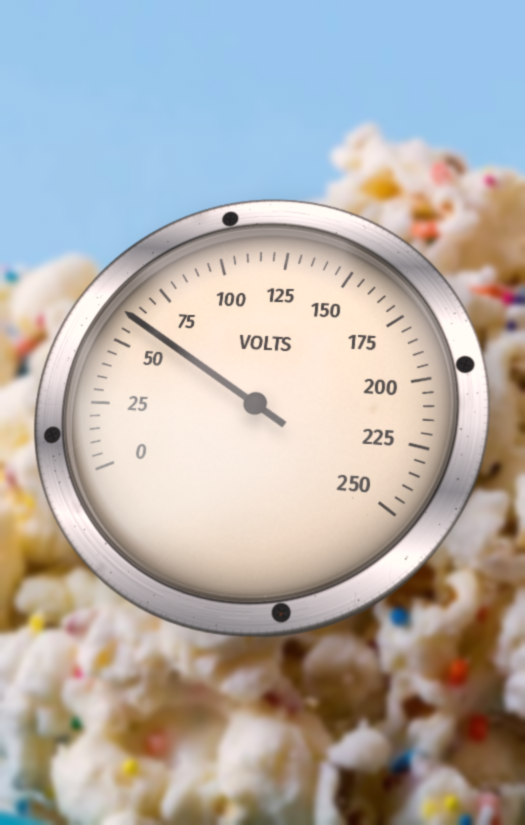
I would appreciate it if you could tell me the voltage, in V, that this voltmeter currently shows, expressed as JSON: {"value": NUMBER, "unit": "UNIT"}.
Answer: {"value": 60, "unit": "V"}
